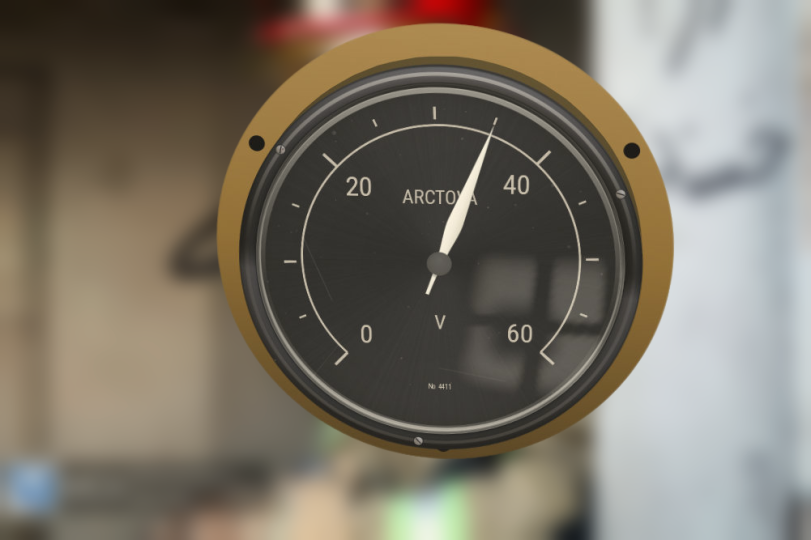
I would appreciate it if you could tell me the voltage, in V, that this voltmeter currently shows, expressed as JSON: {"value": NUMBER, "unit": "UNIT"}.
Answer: {"value": 35, "unit": "V"}
